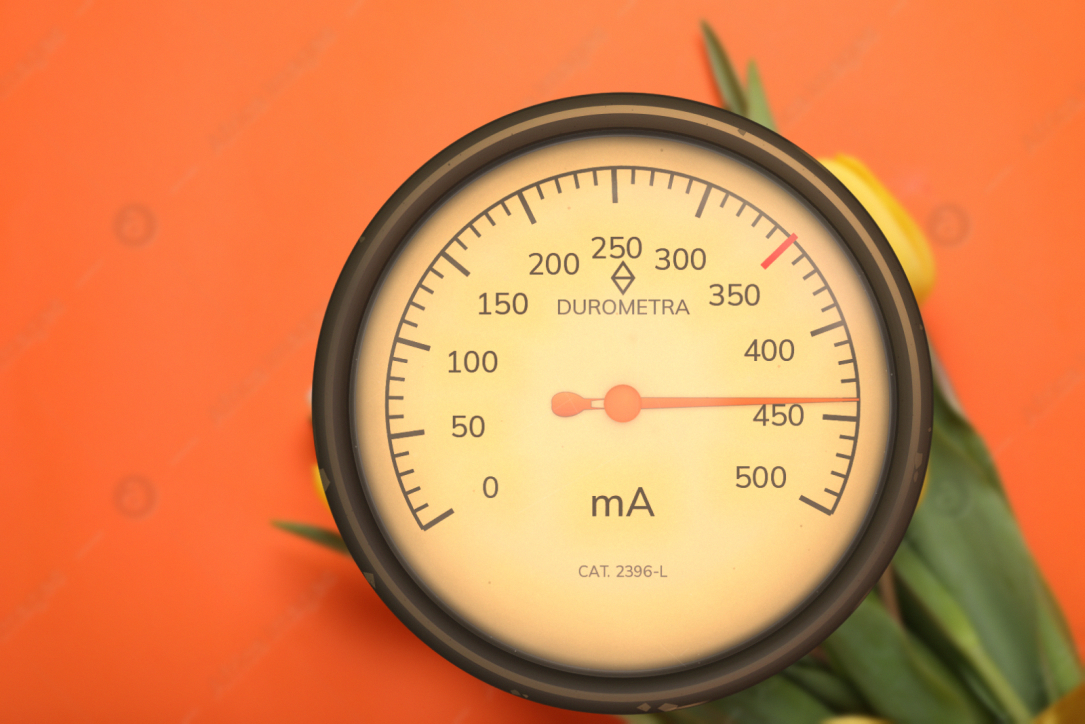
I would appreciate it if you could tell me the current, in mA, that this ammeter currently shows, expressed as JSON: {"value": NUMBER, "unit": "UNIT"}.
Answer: {"value": 440, "unit": "mA"}
